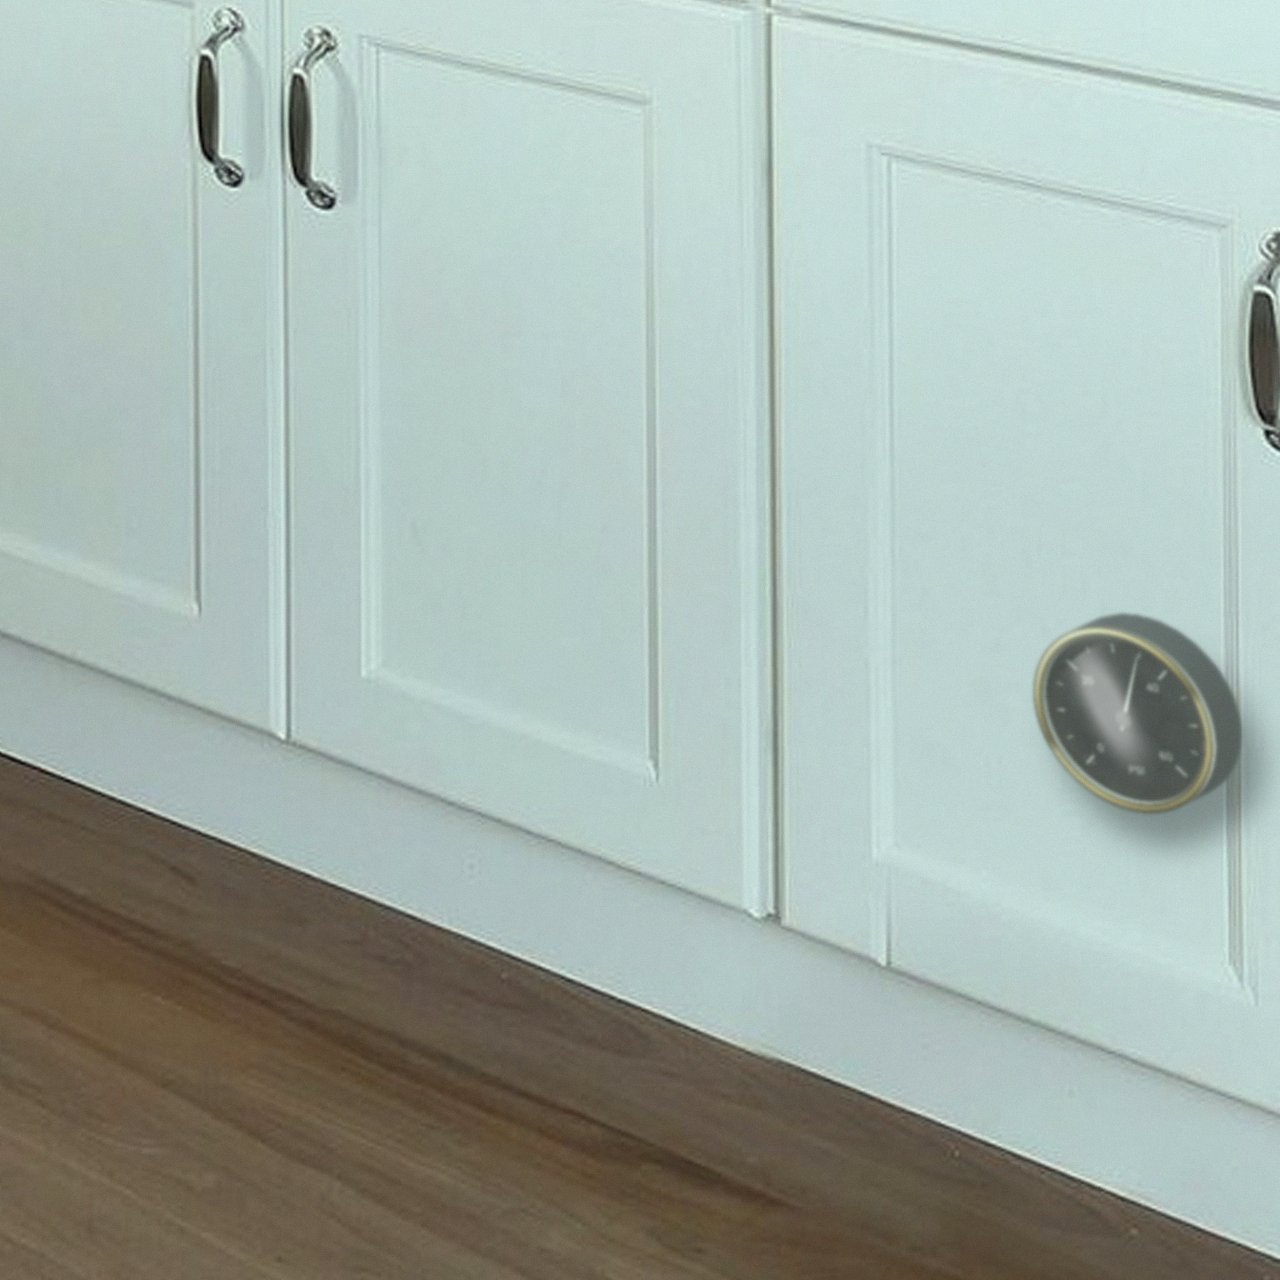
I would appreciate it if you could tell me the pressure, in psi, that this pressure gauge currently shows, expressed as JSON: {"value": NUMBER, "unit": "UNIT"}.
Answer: {"value": 35, "unit": "psi"}
